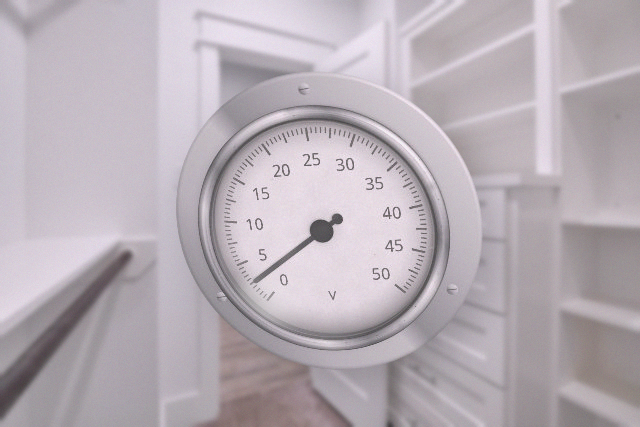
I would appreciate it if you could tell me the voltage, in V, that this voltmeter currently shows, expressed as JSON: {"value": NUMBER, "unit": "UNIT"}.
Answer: {"value": 2.5, "unit": "V"}
